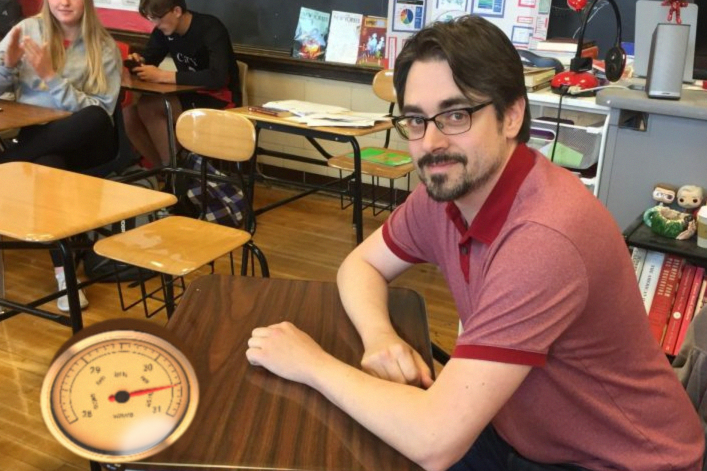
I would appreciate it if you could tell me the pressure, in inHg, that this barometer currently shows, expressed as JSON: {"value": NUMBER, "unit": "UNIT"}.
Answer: {"value": 30.5, "unit": "inHg"}
